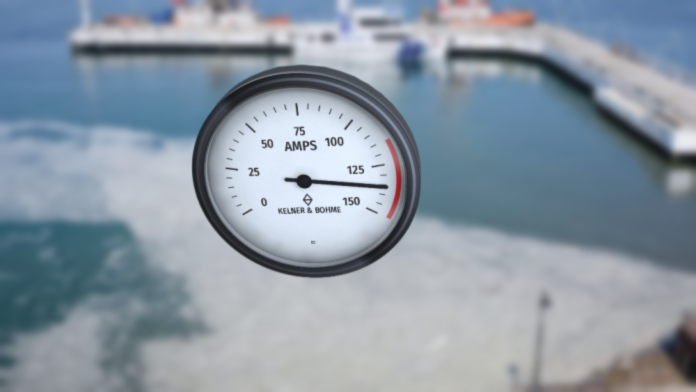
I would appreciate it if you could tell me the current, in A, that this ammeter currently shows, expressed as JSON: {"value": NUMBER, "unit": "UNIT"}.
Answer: {"value": 135, "unit": "A"}
